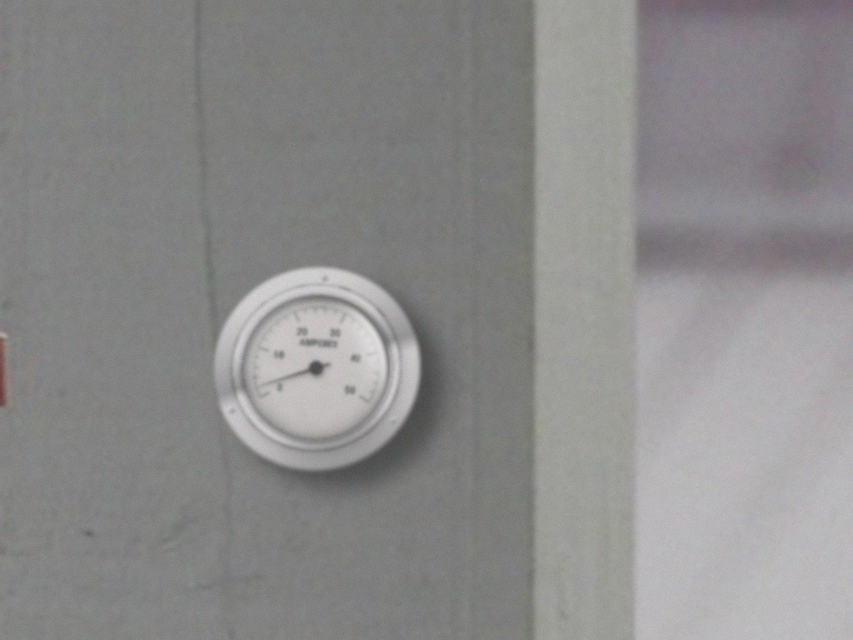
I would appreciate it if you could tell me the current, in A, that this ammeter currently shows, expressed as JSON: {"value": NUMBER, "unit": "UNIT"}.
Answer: {"value": 2, "unit": "A"}
